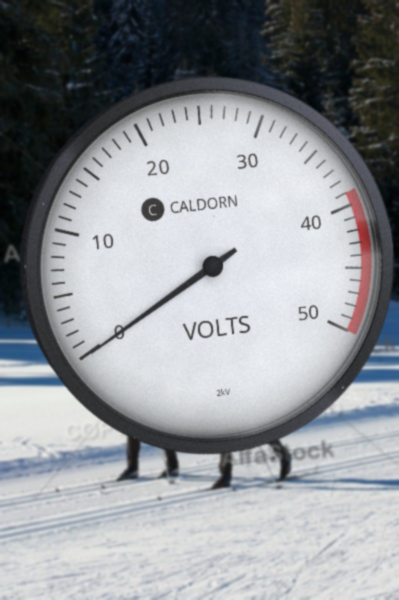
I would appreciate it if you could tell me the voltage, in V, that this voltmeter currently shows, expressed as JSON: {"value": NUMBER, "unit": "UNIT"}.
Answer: {"value": 0, "unit": "V"}
